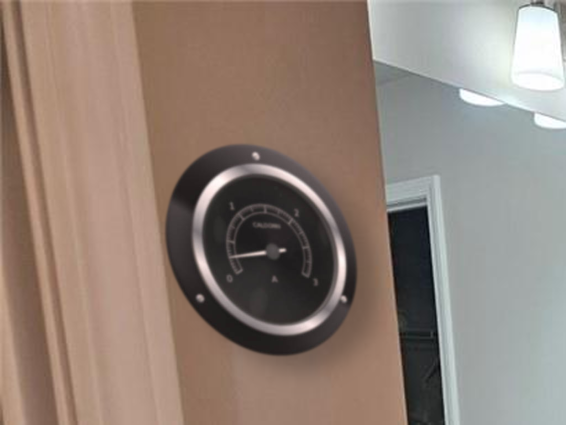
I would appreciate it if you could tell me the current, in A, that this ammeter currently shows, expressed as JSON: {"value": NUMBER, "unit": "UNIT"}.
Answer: {"value": 0.25, "unit": "A"}
